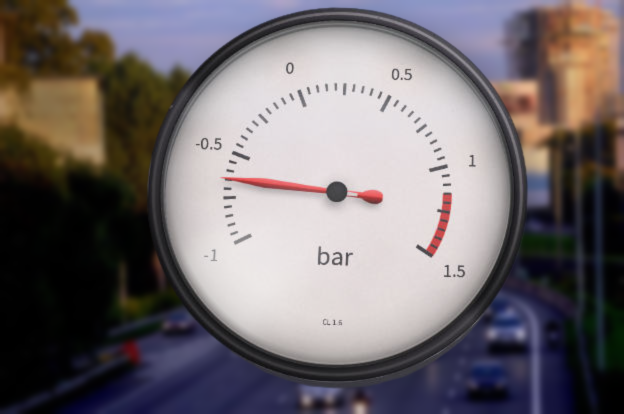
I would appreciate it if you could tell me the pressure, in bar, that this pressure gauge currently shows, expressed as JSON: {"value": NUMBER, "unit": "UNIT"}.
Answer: {"value": -0.65, "unit": "bar"}
